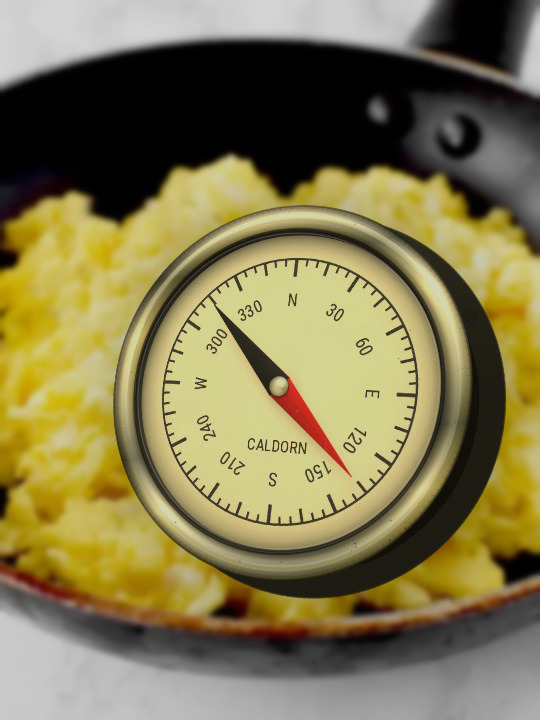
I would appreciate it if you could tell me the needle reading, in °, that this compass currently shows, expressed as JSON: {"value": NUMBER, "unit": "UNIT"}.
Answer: {"value": 135, "unit": "°"}
